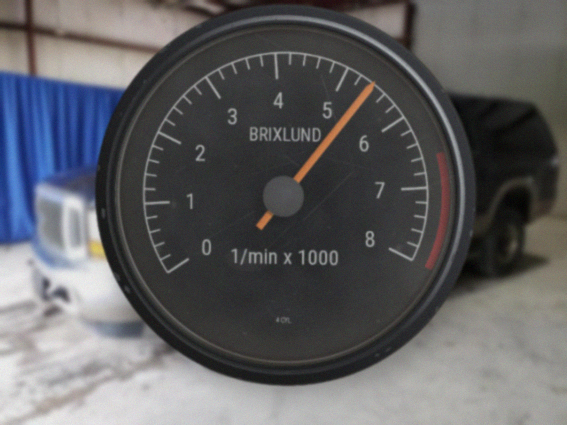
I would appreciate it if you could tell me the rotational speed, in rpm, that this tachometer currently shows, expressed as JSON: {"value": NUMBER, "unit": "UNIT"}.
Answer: {"value": 5400, "unit": "rpm"}
